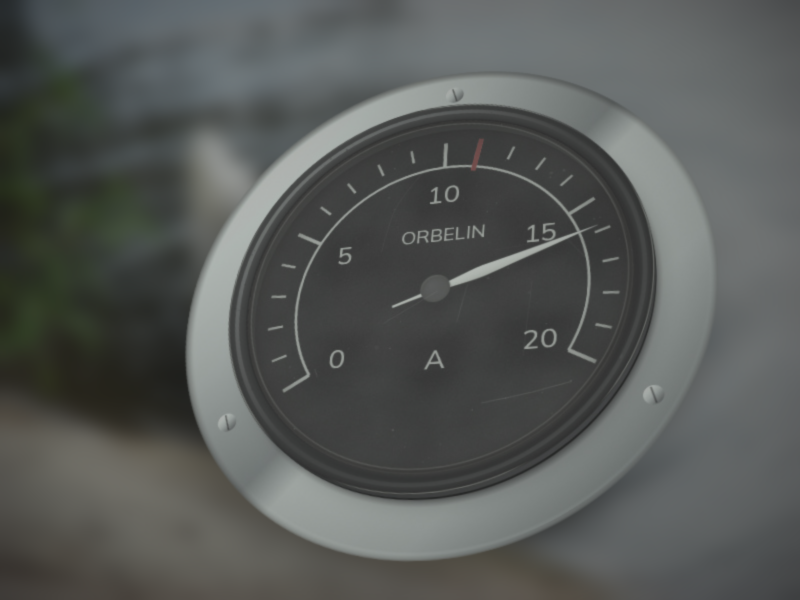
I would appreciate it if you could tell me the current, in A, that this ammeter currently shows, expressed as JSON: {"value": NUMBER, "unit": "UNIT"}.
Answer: {"value": 16, "unit": "A"}
